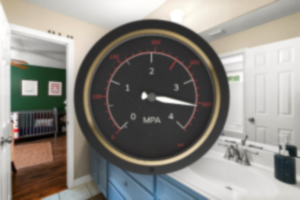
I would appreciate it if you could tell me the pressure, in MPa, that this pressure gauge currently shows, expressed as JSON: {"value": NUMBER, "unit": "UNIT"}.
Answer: {"value": 3.5, "unit": "MPa"}
